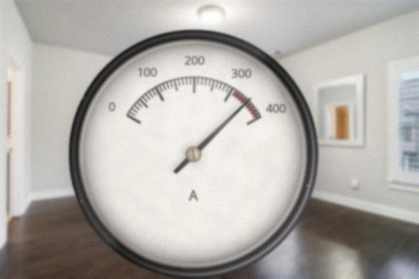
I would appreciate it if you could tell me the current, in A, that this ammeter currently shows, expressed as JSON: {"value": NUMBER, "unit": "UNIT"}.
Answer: {"value": 350, "unit": "A"}
